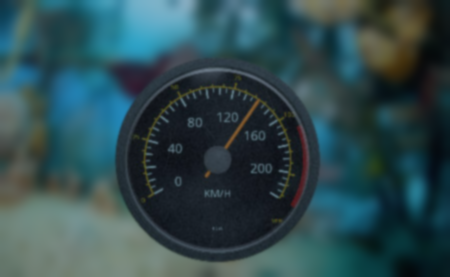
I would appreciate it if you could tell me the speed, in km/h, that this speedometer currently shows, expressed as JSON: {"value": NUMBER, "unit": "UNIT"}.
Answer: {"value": 140, "unit": "km/h"}
